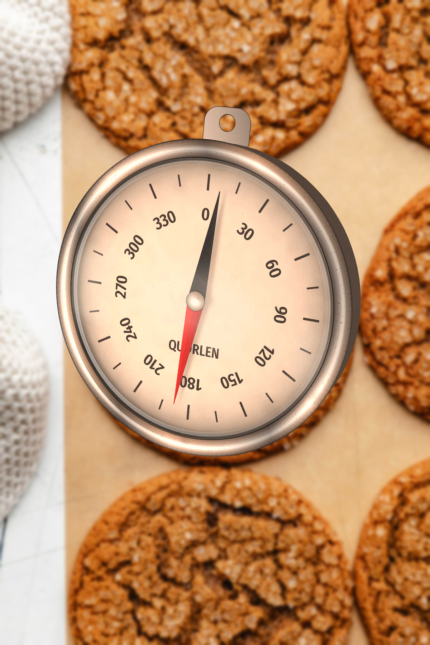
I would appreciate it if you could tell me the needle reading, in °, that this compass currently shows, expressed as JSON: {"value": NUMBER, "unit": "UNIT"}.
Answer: {"value": 187.5, "unit": "°"}
